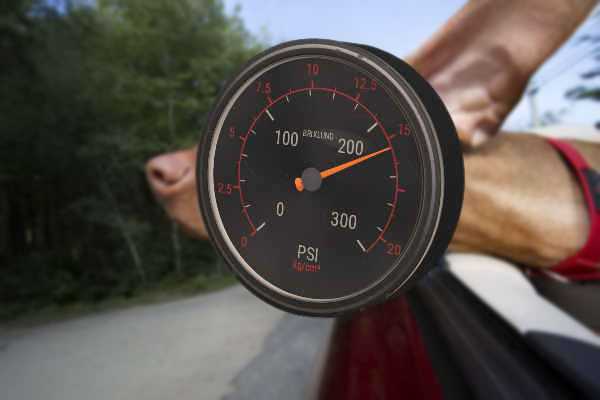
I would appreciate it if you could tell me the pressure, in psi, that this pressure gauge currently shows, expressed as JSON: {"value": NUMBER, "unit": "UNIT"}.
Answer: {"value": 220, "unit": "psi"}
